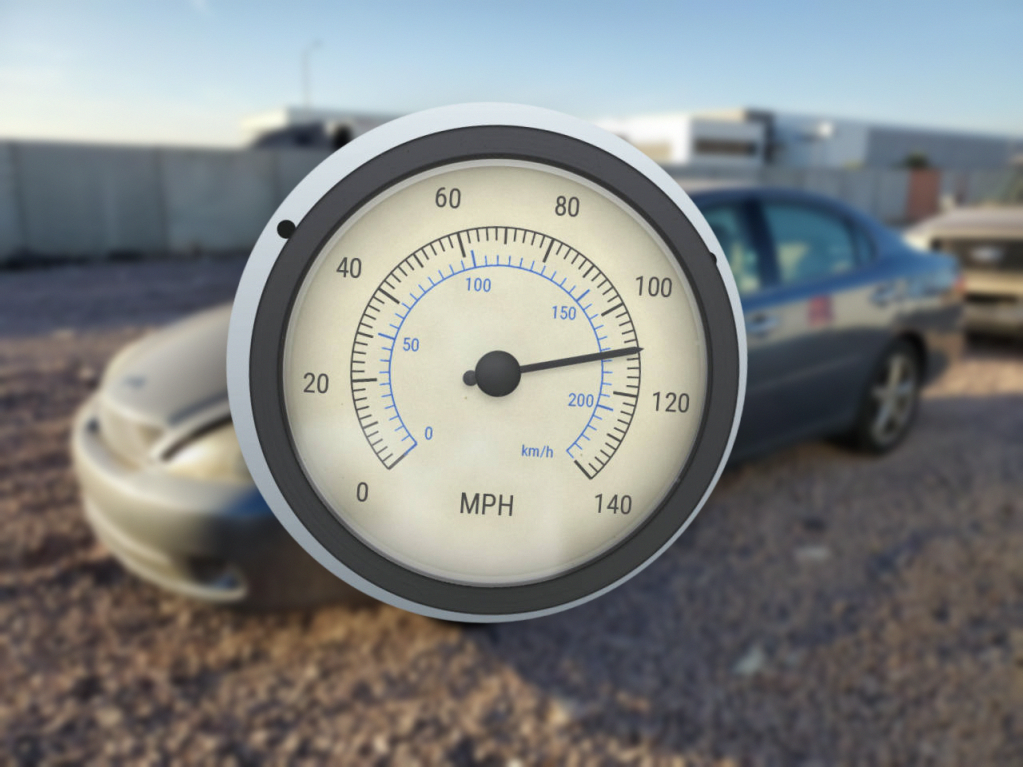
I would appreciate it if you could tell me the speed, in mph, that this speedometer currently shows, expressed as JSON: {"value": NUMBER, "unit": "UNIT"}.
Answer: {"value": 110, "unit": "mph"}
